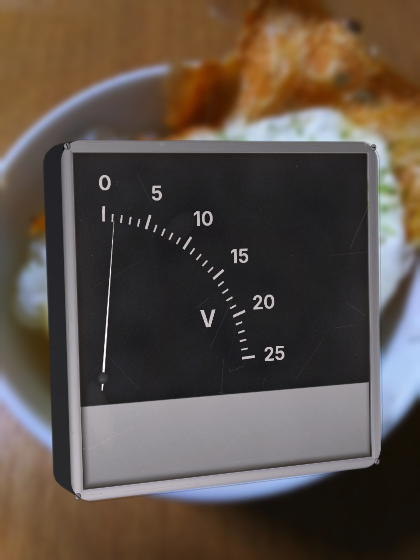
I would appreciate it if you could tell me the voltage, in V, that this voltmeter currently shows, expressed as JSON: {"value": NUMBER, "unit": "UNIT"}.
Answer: {"value": 1, "unit": "V"}
